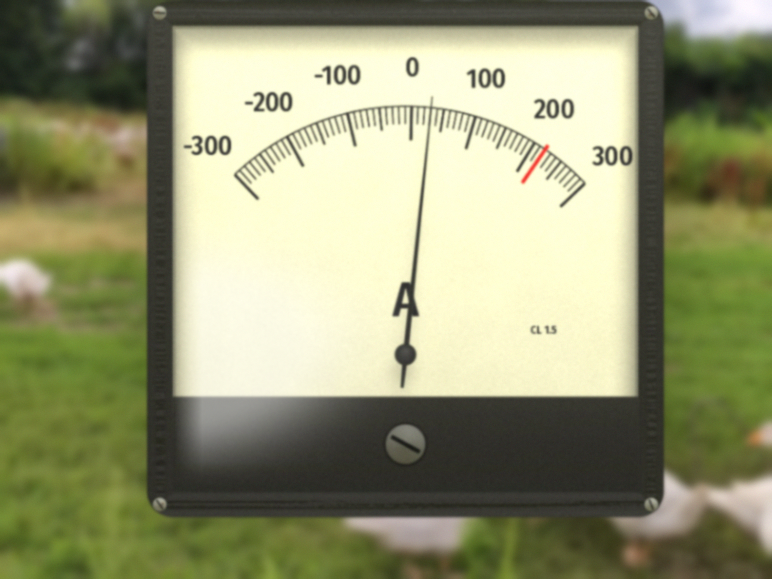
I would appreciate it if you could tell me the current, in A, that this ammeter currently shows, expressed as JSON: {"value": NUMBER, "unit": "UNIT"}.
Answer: {"value": 30, "unit": "A"}
